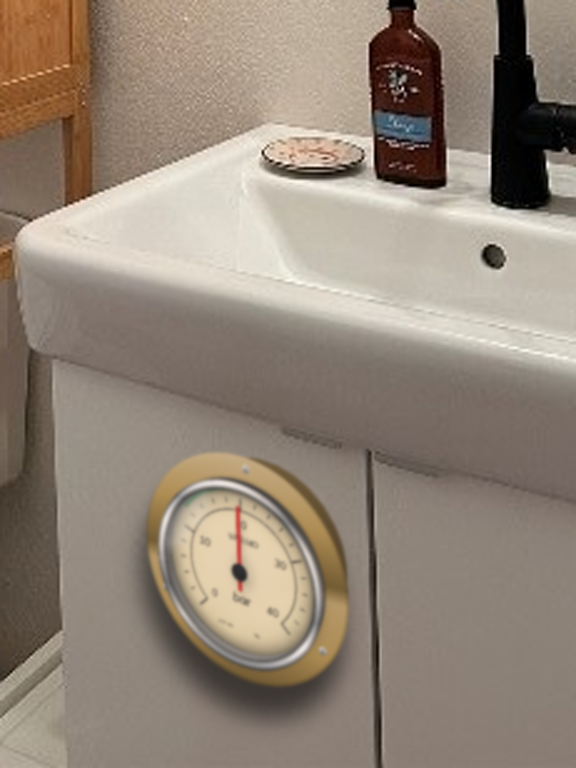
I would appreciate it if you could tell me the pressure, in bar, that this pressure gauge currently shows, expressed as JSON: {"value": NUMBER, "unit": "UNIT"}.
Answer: {"value": 20, "unit": "bar"}
